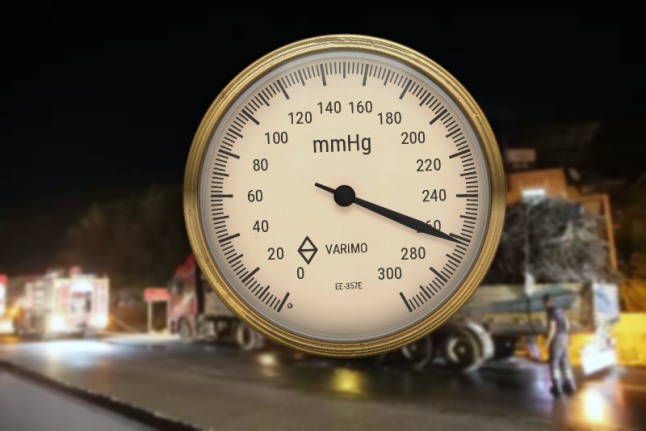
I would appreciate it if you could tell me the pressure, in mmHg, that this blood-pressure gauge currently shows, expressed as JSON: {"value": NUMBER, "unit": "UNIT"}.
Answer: {"value": 262, "unit": "mmHg"}
